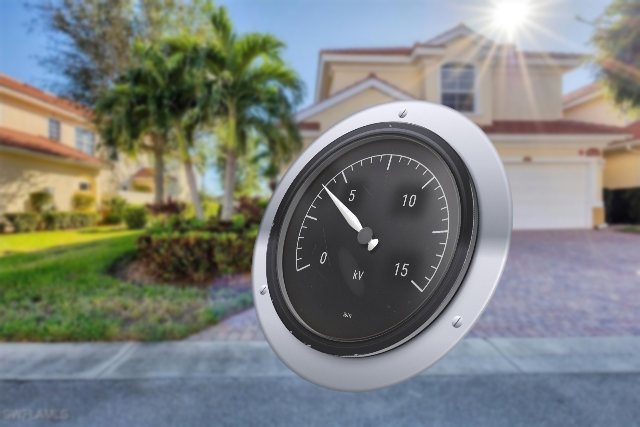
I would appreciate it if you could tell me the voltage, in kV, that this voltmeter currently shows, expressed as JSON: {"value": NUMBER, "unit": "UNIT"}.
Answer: {"value": 4, "unit": "kV"}
